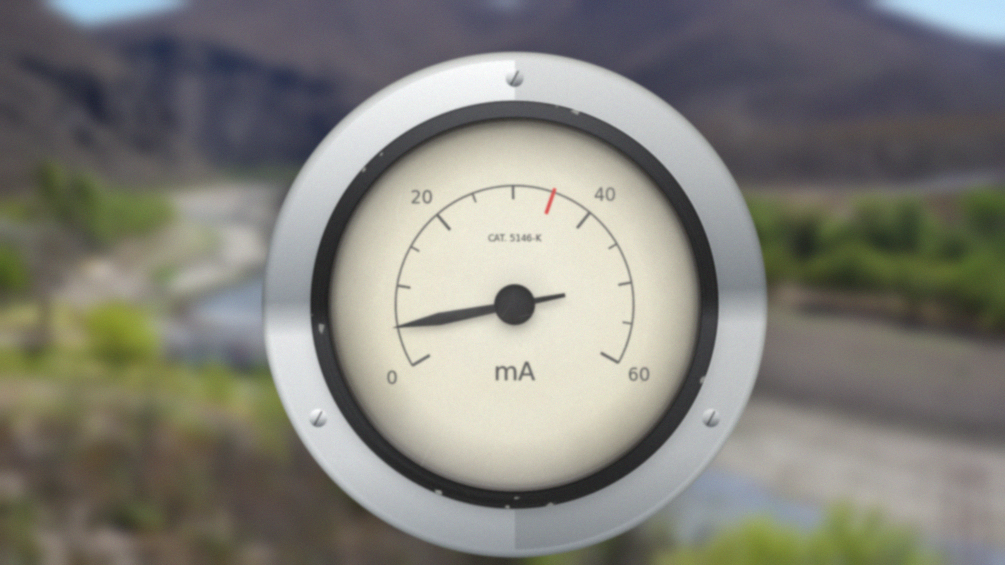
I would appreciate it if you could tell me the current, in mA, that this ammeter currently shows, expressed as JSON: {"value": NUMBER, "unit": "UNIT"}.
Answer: {"value": 5, "unit": "mA"}
